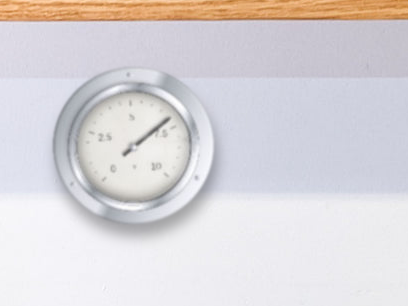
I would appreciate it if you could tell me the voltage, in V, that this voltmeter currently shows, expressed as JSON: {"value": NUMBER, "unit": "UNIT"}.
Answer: {"value": 7, "unit": "V"}
